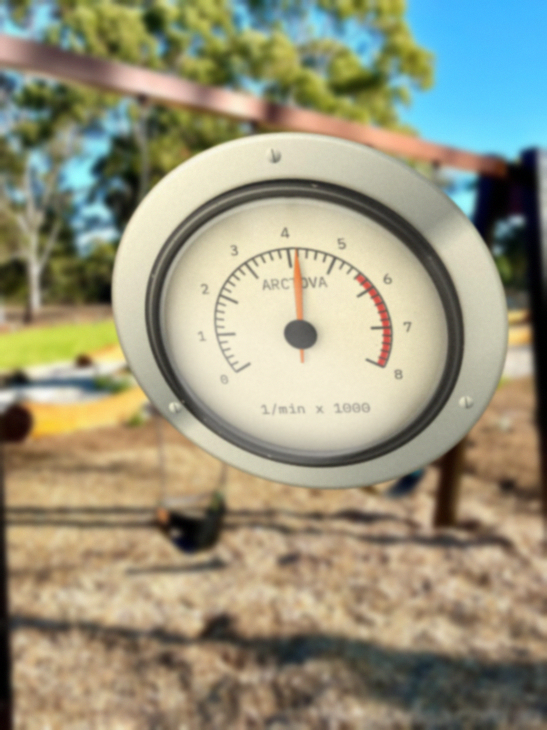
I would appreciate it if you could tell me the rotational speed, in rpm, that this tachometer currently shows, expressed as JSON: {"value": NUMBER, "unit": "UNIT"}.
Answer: {"value": 4200, "unit": "rpm"}
